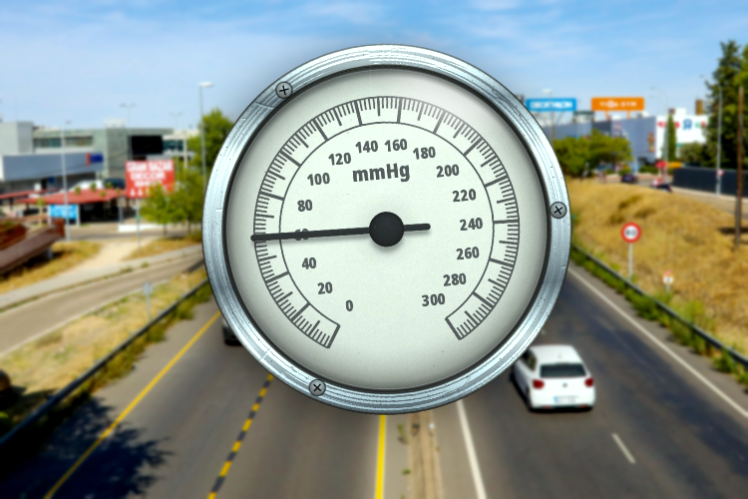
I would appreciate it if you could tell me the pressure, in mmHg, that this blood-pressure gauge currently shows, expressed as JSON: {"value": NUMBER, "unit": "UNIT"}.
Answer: {"value": 60, "unit": "mmHg"}
